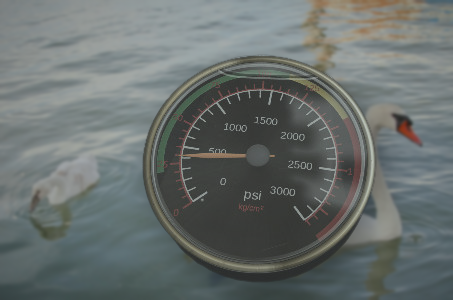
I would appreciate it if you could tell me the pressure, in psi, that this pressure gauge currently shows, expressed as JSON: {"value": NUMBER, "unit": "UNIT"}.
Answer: {"value": 400, "unit": "psi"}
